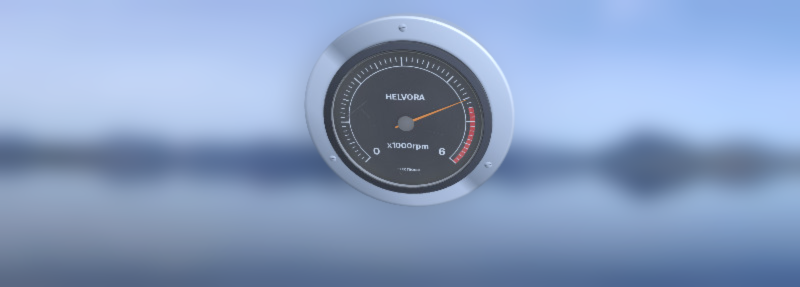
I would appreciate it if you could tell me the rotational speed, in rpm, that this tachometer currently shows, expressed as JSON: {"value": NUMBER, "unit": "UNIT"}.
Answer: {"value": 4500, "unit": "rpm"}
